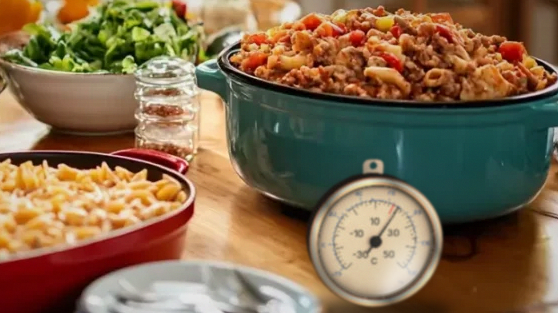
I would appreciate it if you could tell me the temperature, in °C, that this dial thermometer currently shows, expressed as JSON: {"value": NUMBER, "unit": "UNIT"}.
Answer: {"value": 20, "unit": "°C"}
